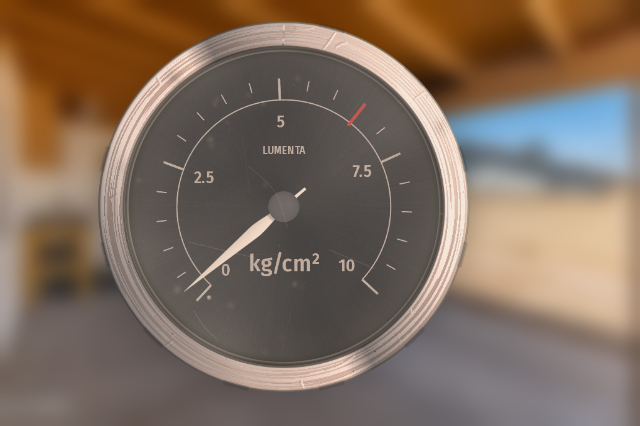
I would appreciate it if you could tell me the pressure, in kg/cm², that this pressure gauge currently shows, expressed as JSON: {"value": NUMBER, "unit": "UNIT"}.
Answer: {"value": 0.25, "unit": "kg/cm²"}
